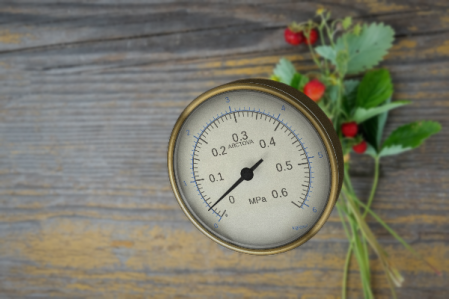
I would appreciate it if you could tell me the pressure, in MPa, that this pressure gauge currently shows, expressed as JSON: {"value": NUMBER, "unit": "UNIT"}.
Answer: {"value": 0.03, "unit": "MPa"}
